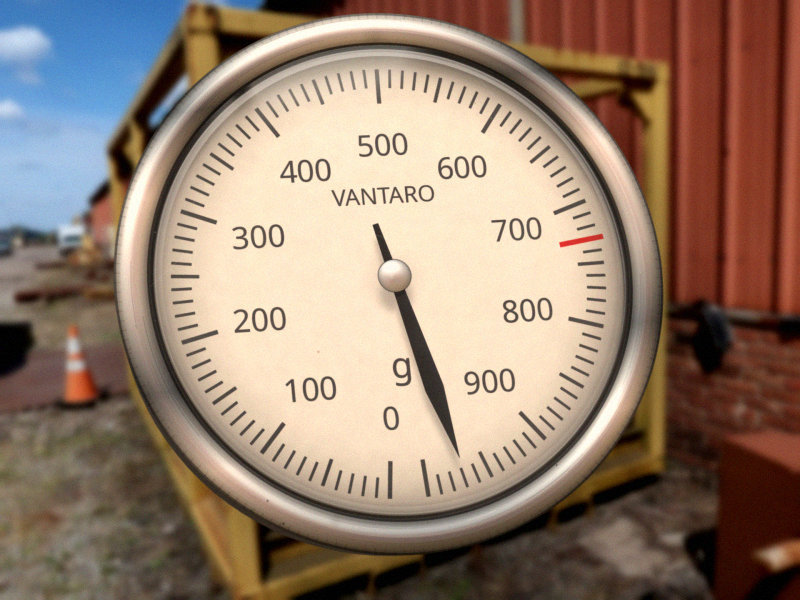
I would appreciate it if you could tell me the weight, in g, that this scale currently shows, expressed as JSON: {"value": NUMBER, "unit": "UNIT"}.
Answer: {"value": 970, "unit": "g"}
